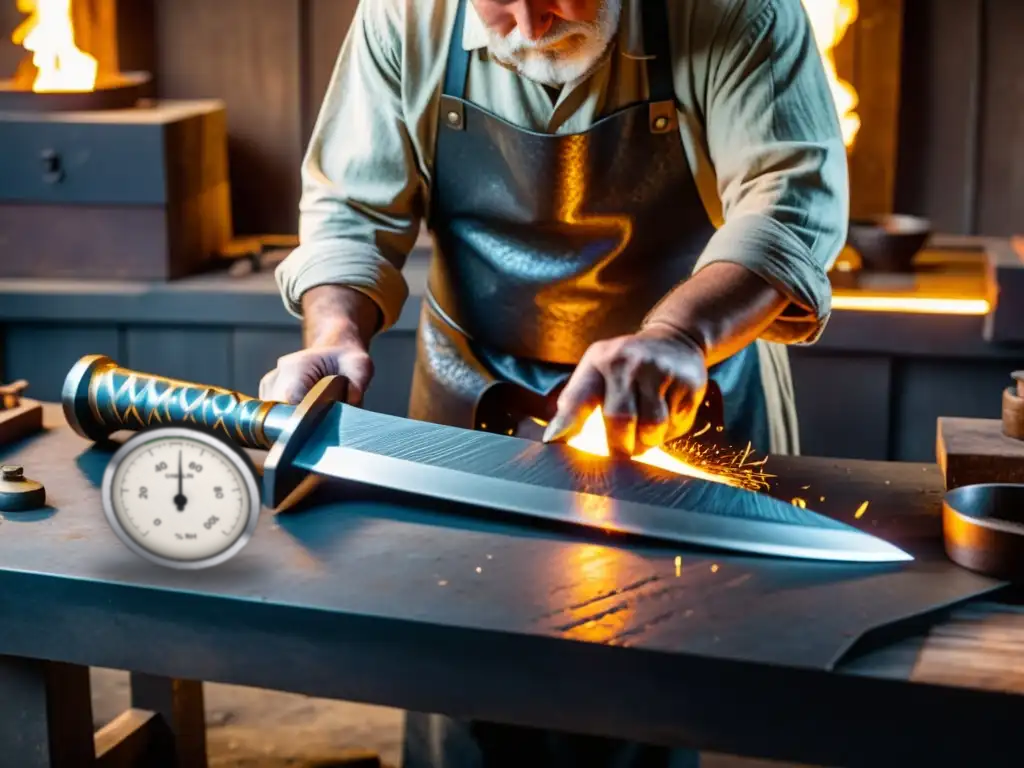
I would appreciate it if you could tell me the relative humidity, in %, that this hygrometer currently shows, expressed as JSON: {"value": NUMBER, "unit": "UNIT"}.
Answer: {"value": 52, "unit": "%"}
